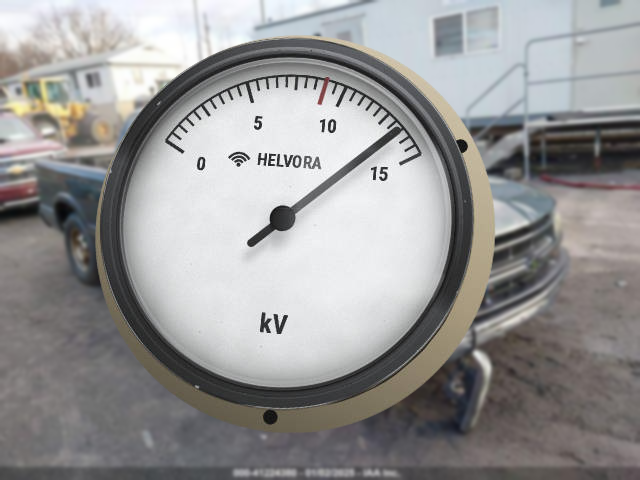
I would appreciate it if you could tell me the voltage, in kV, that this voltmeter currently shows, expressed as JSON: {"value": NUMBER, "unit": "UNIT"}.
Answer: {"value": 13.5, "unit": "kV"}
